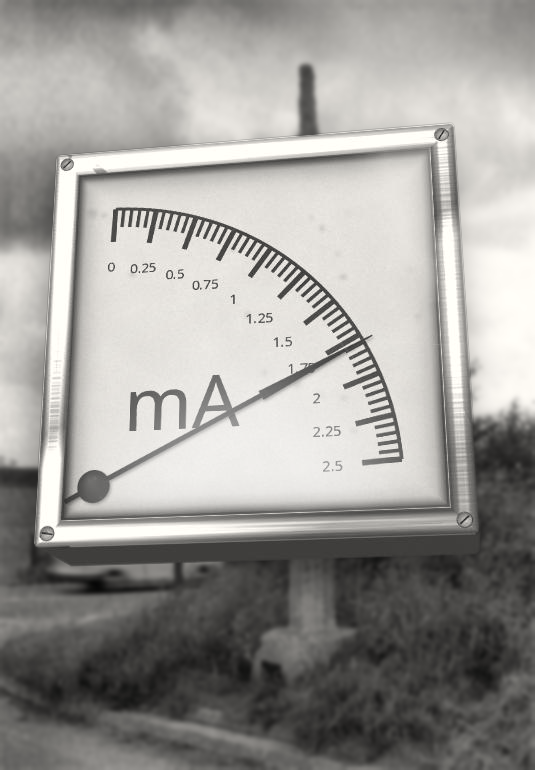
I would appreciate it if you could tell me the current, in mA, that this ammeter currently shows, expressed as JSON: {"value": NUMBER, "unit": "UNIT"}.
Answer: {"value": 1.8, "unit": "mA"}
